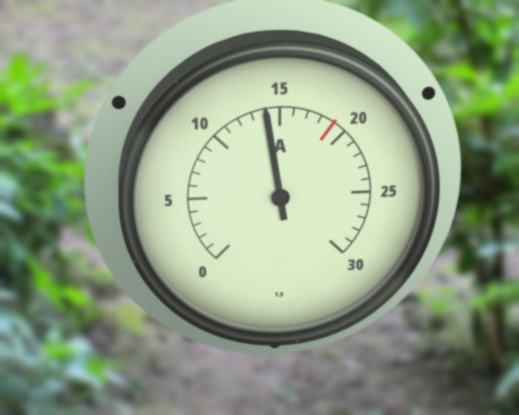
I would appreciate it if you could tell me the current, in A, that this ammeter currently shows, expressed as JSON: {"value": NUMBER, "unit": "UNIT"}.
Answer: {"value": 14, "unit": "A"}
